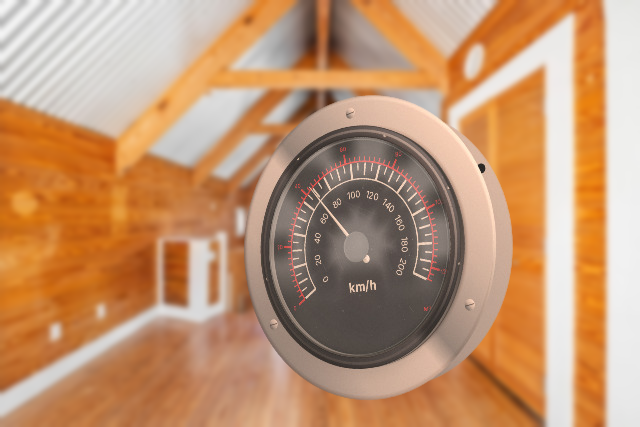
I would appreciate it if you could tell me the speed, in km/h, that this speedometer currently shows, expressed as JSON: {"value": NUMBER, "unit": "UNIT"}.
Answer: {"value": 70, "unit": "km/h"}
